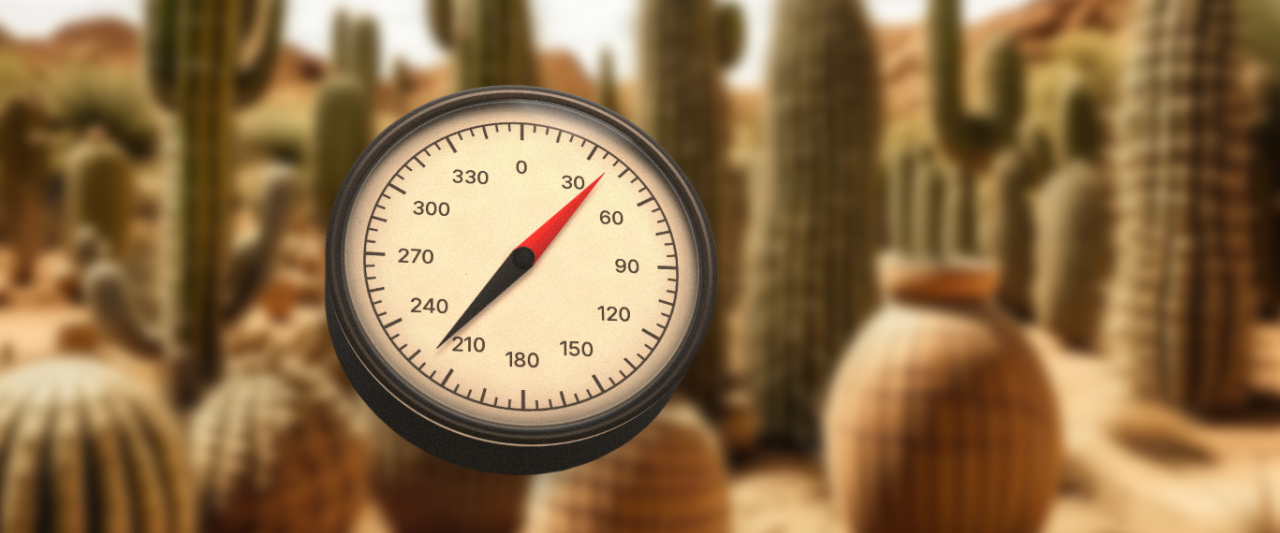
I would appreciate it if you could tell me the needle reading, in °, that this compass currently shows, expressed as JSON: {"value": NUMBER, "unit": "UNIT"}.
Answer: {"value": 40, "unit": "°"}
